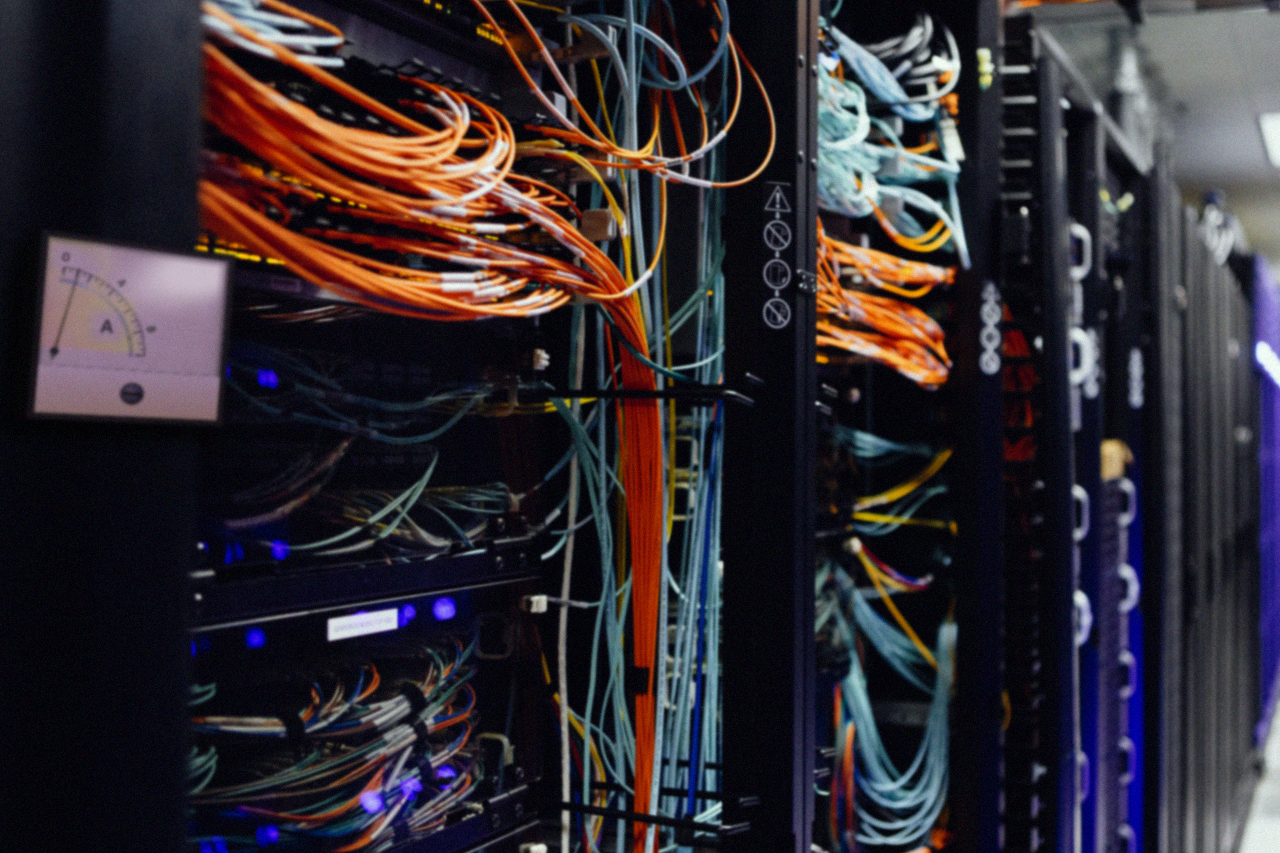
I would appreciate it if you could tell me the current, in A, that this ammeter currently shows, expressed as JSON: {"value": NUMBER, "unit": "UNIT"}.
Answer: {"value": 1, "unit": "A"}
